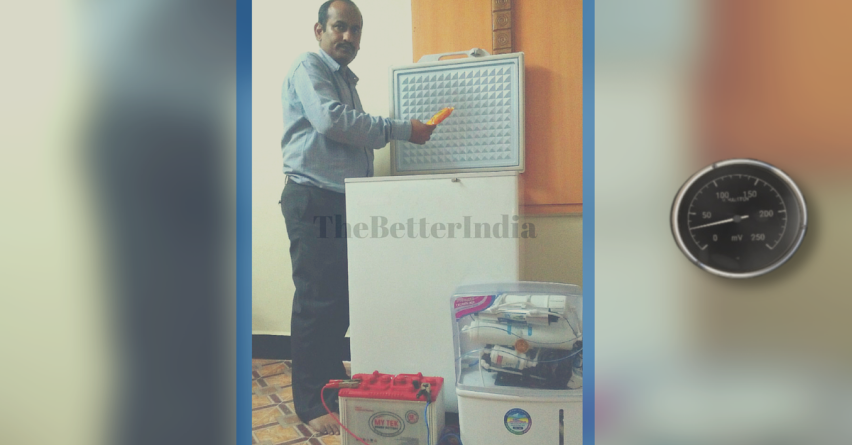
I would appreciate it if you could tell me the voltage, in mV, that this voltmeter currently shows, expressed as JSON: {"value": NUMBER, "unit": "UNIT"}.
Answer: {"value": 30, "unit": "mV"}
